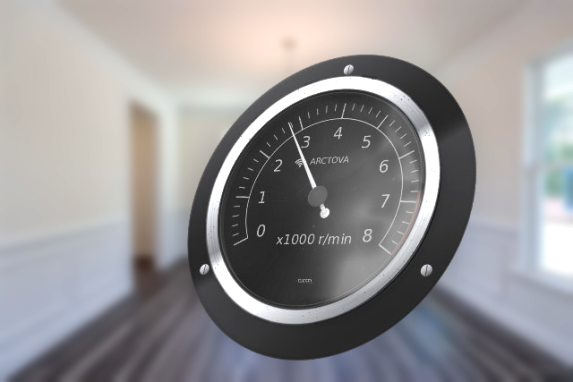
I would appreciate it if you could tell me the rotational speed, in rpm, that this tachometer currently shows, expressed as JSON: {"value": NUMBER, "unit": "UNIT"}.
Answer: {"value": 2800, "unit": "rpm"}
